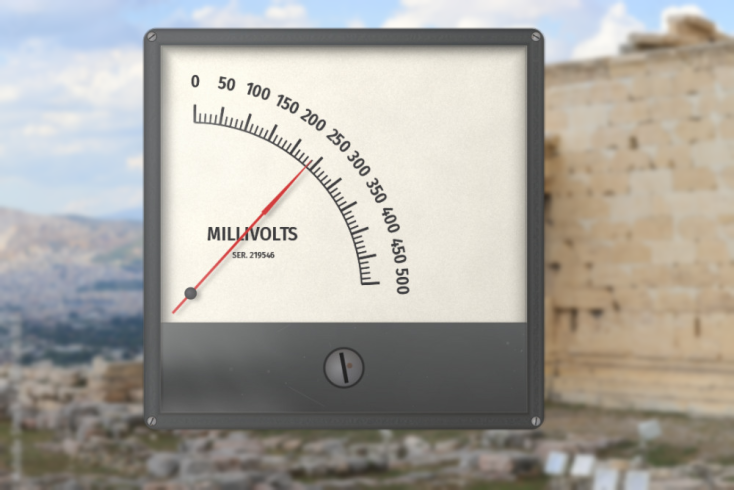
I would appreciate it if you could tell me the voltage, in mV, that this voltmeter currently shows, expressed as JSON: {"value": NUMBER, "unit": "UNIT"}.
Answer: {"value": 240, "unit": "mV"}
